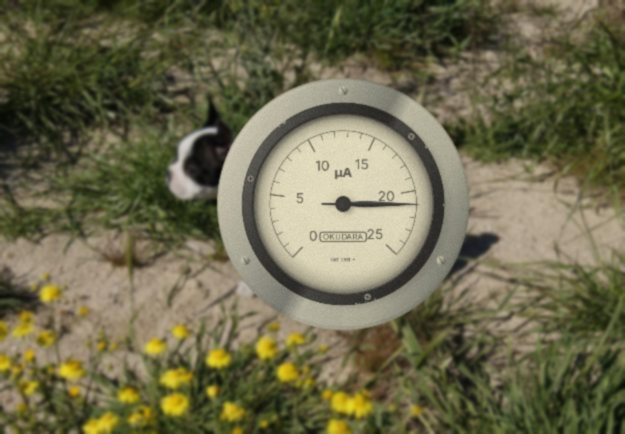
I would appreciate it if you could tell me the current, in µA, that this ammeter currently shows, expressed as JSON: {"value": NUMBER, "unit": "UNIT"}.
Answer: {"value": 21, "unit": "µA"}
